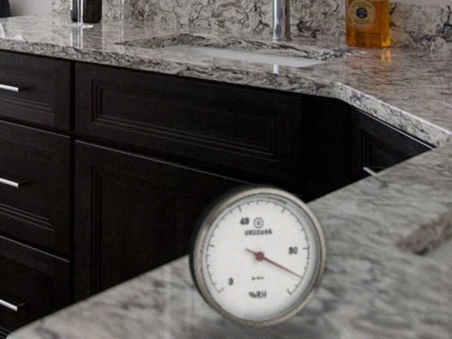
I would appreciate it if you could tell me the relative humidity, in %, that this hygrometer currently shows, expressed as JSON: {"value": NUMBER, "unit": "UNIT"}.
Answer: {"value": 92, "unit": "%"}
